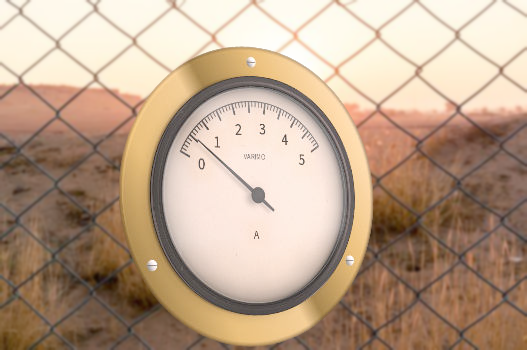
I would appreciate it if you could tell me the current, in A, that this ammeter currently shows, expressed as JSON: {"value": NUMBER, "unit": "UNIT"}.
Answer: {"value": 0.5, "unit": "A"}
